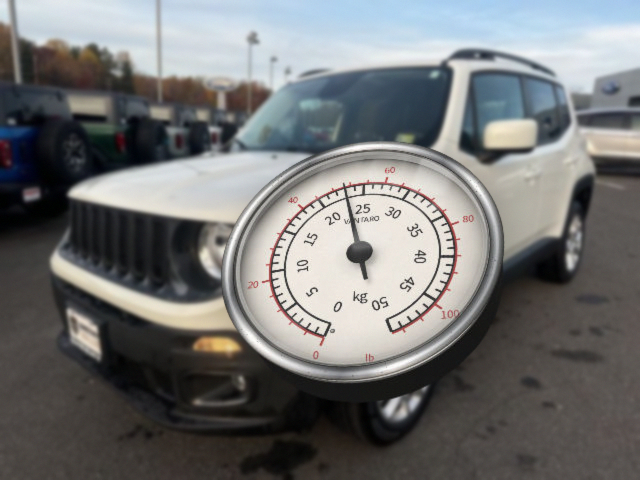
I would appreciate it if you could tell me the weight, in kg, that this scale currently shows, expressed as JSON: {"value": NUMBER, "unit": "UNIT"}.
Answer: {"value": 23, "unit": "kg"}
